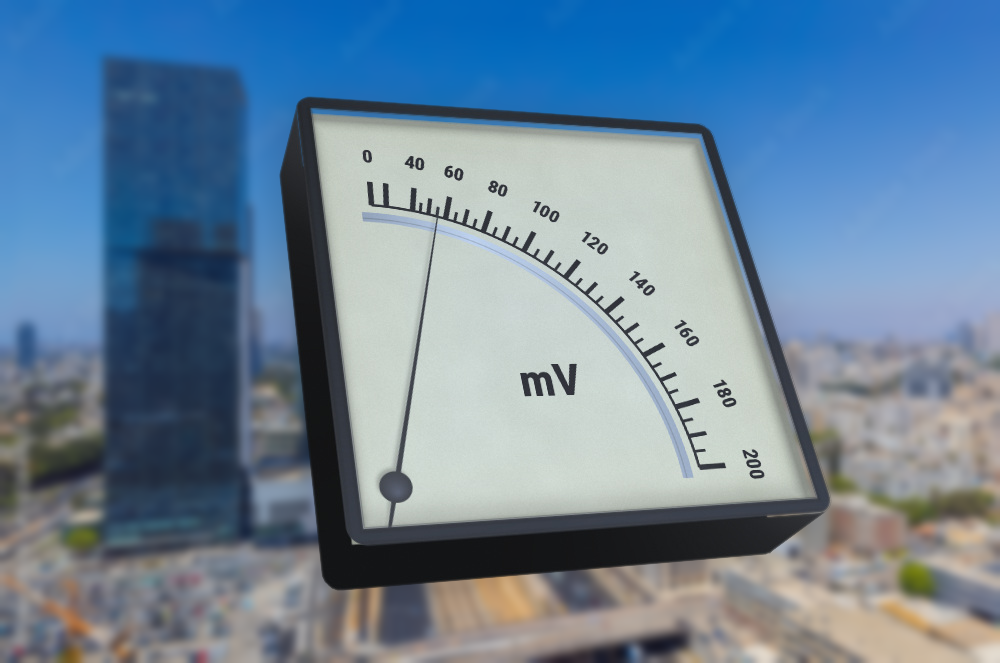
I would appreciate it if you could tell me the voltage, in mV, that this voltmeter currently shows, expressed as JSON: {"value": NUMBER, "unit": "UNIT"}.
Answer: {"value": 55, "unit": "mV"}
